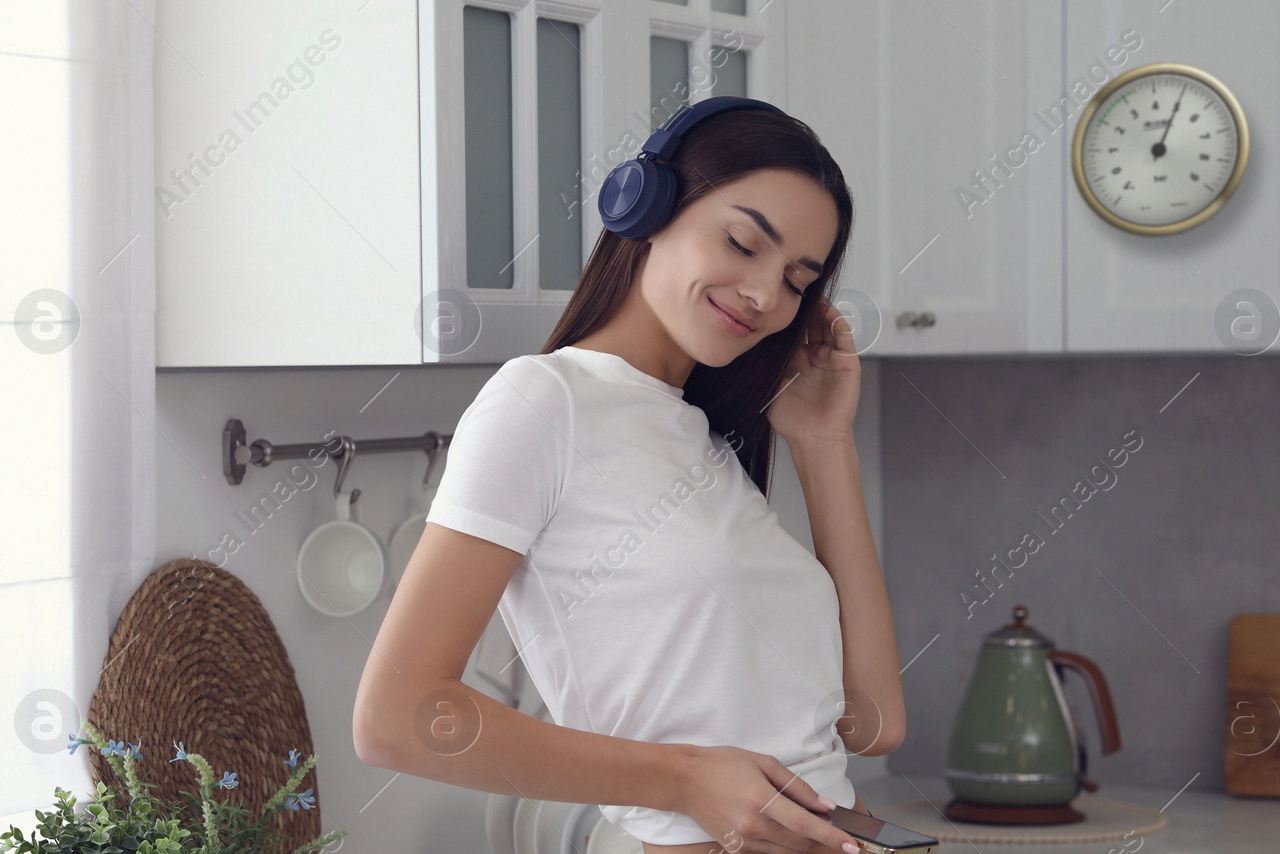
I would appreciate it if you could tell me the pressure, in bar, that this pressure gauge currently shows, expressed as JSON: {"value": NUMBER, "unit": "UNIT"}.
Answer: {"value": 5, "unit": "bar"}
